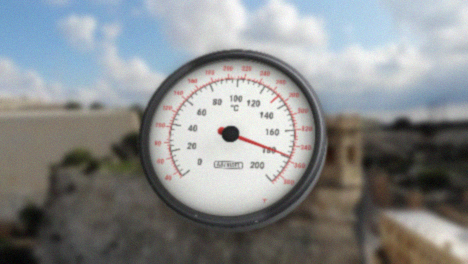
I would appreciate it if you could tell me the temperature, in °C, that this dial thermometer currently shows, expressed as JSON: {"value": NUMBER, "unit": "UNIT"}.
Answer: {"value": 180, "unit": "°C"}
